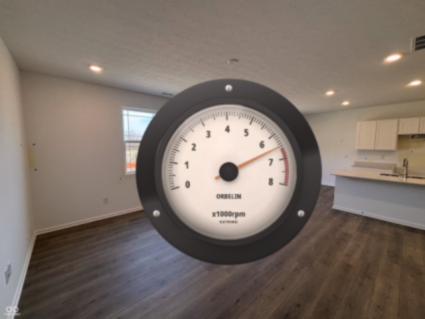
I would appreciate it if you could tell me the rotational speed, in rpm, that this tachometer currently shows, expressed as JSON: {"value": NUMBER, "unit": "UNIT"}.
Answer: {"value": 6500, "unit": "rpm"}
